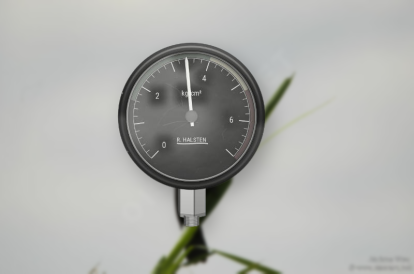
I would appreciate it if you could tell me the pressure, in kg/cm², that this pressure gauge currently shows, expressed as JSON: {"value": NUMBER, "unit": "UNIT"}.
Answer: {"value": 3.4, "unit": "kg/cm²"}
